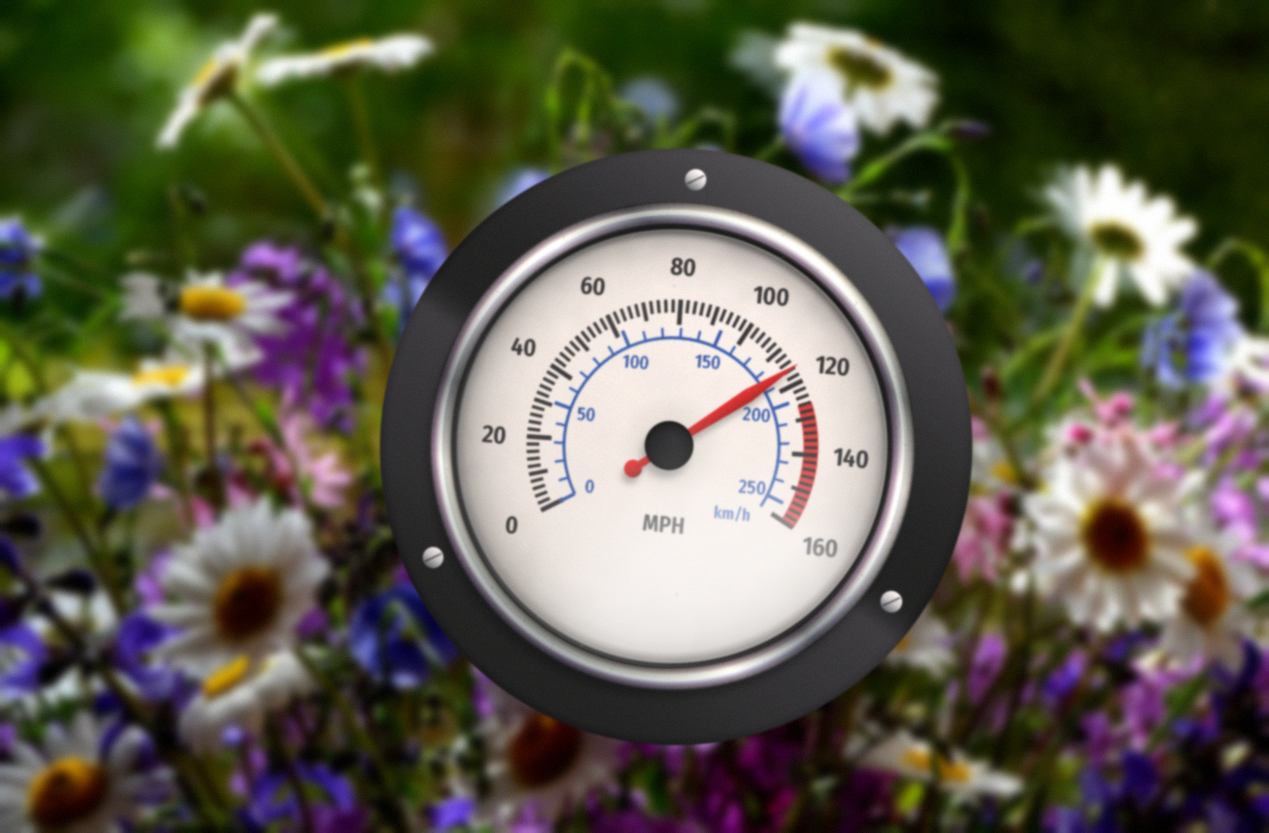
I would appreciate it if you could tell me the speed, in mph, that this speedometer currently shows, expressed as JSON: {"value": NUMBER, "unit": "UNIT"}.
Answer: {"value": 116, "unit": "mph"}
